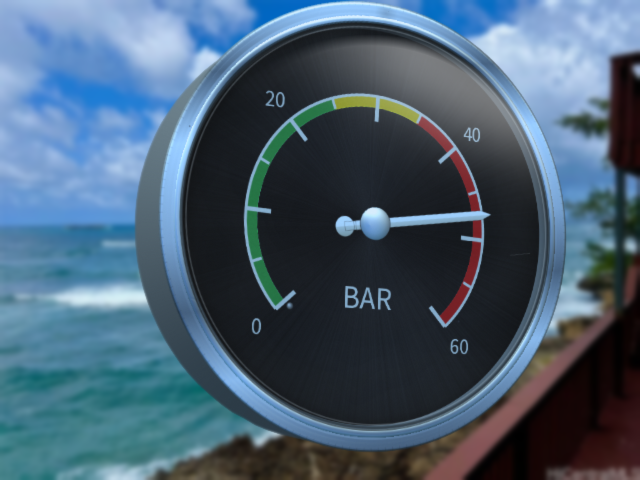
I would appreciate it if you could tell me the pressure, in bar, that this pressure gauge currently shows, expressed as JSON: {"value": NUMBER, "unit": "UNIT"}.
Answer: {"value": 47.5, "unit": "bar"}
